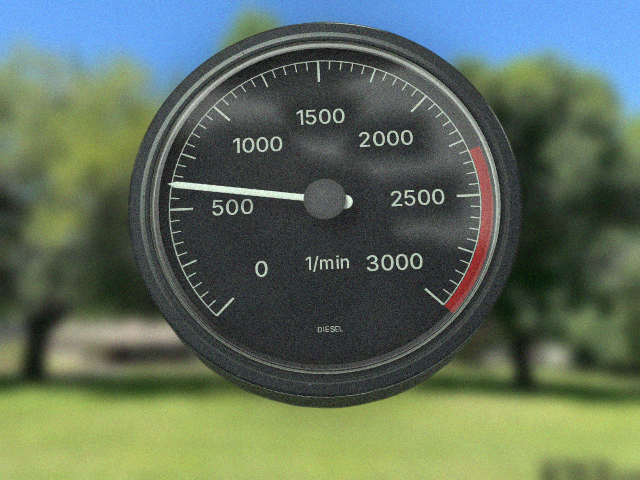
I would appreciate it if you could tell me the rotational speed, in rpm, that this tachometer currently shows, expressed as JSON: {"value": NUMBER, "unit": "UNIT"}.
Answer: {"value": 600, "unit": "rpm"}
